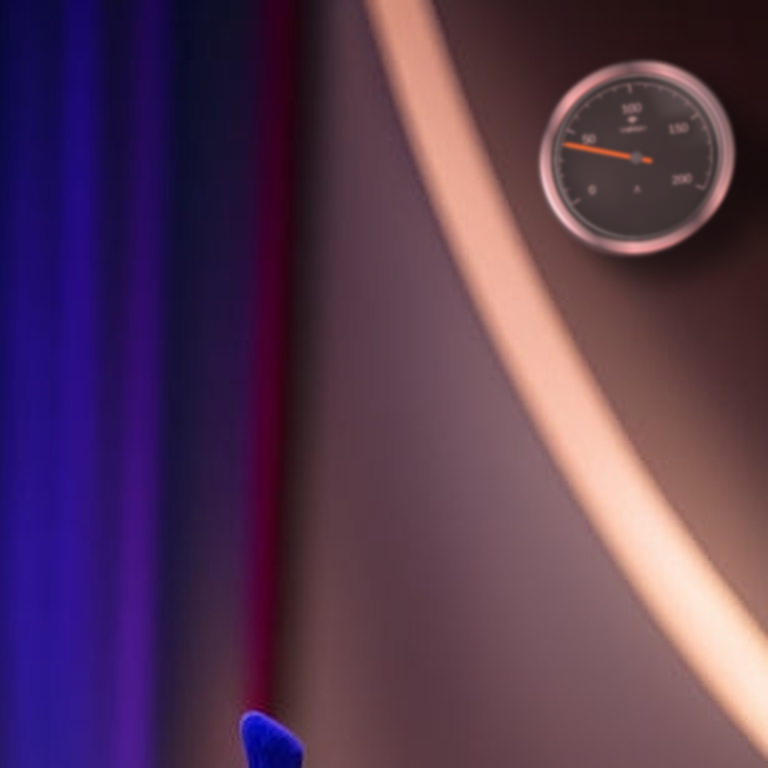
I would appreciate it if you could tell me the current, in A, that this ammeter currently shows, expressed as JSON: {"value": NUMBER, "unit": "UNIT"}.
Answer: {"value": 40, "unit": "A"}
